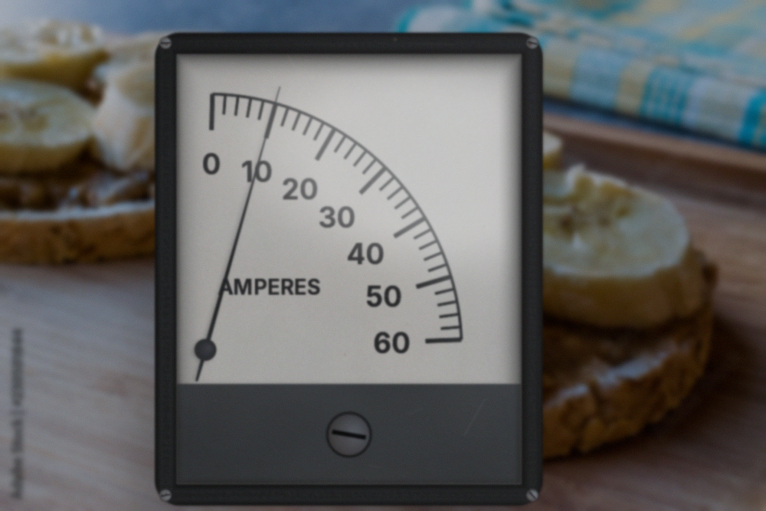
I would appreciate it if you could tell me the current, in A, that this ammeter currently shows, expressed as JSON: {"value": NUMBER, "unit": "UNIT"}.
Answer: {"value": 10, "unit": "A"}
